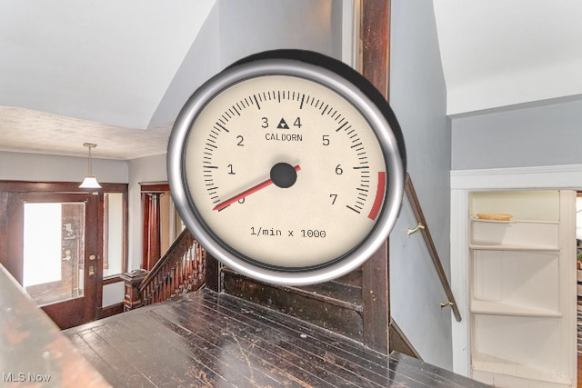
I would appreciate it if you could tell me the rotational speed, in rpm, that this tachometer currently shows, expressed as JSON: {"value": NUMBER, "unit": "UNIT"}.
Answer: {"value": 100, "unit": "rpm"}
